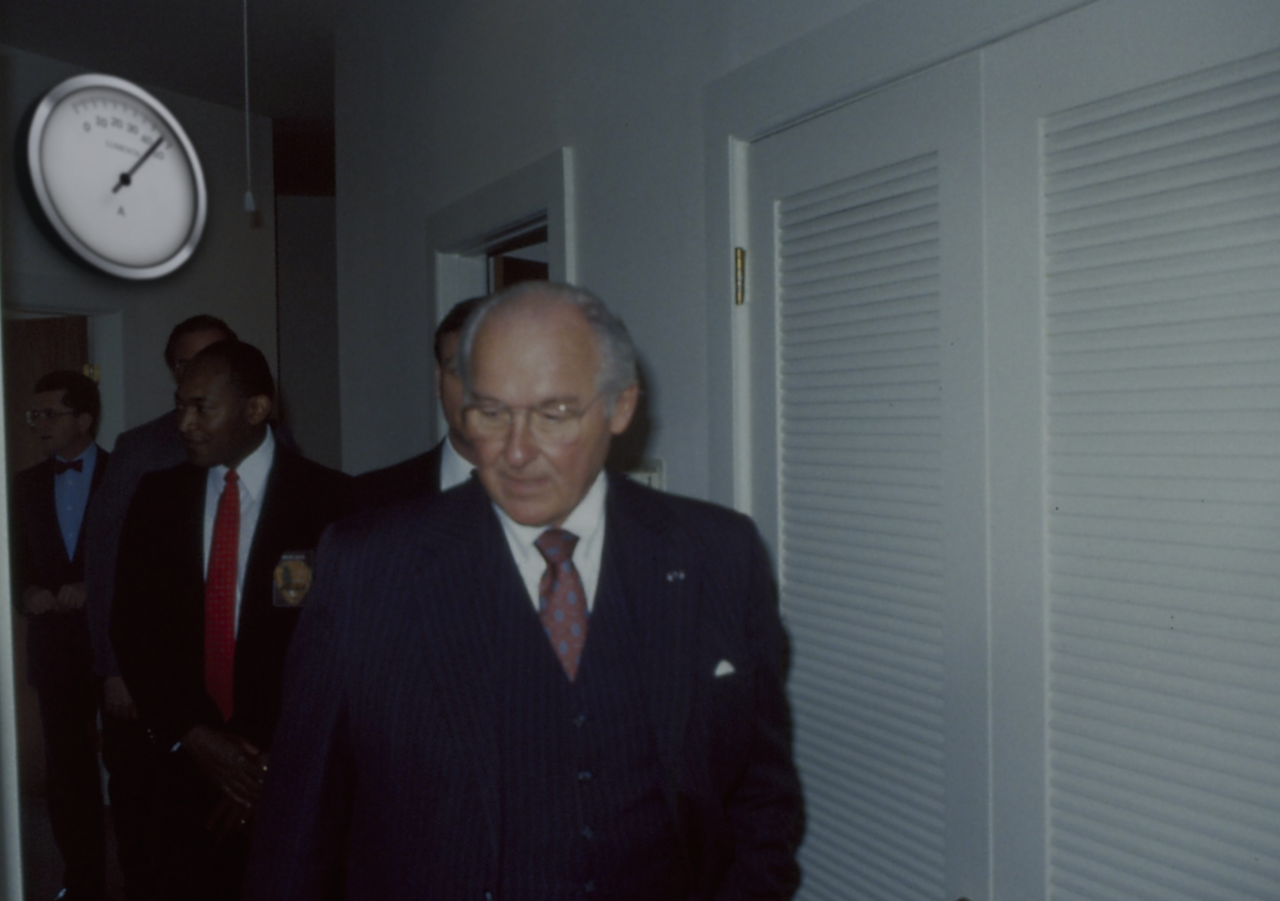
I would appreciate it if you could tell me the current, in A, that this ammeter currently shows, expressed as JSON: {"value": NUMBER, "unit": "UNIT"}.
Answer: {"value": 45, "unit": "A"}
